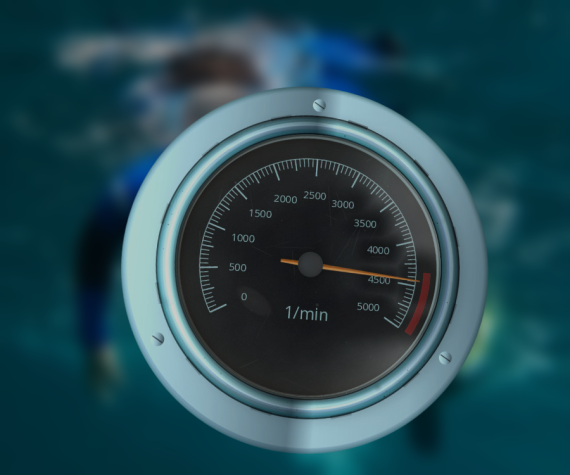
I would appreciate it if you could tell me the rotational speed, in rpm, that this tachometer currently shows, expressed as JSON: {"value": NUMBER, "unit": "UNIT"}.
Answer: {"value": 4450, "unit": "rpm"}
